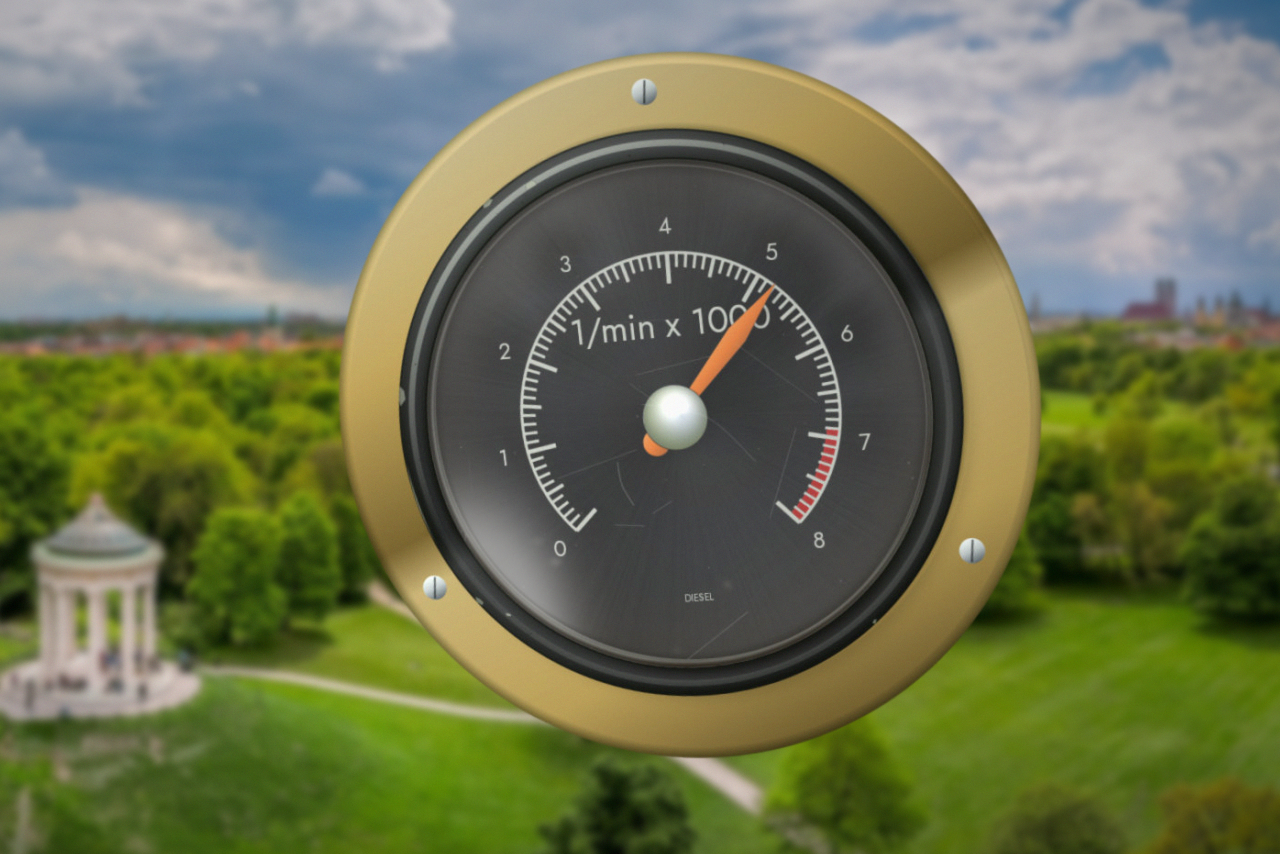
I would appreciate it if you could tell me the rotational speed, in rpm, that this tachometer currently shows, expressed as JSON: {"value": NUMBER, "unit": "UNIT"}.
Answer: {"value": 5200, "unit": "rpm"}
